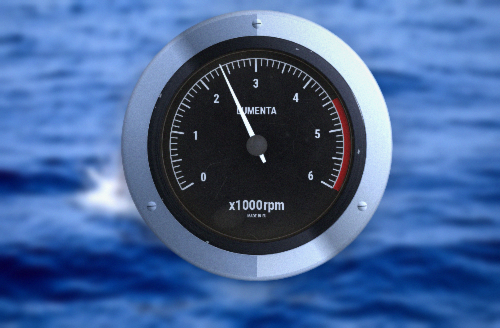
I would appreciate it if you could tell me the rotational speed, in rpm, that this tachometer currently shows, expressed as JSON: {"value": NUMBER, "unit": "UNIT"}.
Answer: {"value": 2400, "unit": "rpm"}
